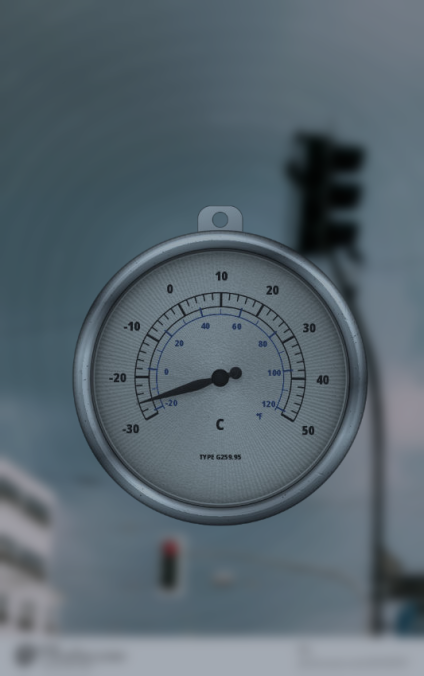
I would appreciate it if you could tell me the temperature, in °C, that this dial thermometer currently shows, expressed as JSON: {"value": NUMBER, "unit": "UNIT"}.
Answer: {"value": -26, "unit": "°C"}
